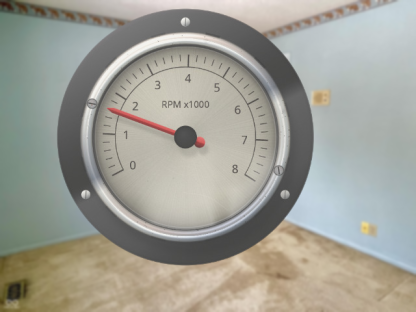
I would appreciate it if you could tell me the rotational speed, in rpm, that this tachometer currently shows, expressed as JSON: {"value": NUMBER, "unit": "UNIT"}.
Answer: {"value": 1600, "unit": "rpm"}
